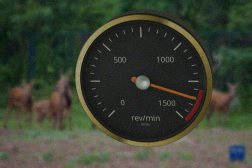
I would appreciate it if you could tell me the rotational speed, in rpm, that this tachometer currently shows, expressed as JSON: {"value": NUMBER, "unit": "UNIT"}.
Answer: {"value": 1350, "unit": "rpm"}
